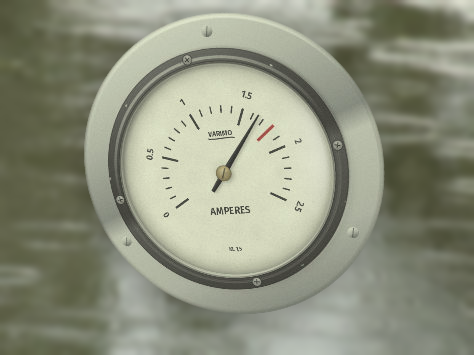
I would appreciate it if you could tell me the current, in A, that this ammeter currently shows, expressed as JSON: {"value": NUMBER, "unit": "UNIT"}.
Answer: {"value": 1.65, "unit": "A"}
